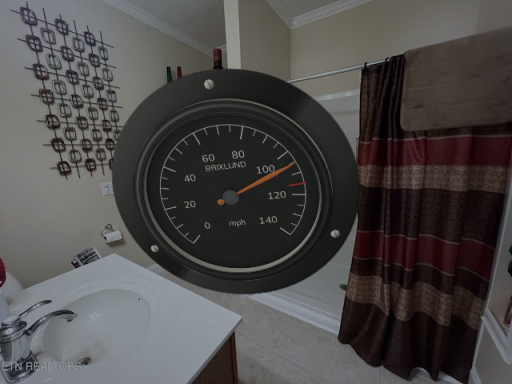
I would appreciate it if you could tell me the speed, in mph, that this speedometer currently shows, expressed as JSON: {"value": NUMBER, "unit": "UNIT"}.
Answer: {"value": 105, "unit": "mph"}
